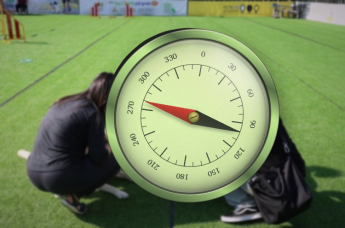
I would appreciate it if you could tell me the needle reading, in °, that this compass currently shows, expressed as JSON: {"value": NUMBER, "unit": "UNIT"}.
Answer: {"value": 280, "unit": "°"}
